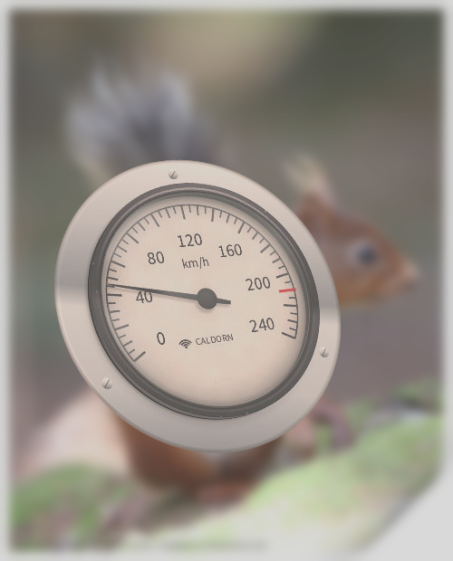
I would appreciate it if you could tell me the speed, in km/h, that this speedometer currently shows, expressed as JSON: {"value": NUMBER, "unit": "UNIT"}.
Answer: {"value": 45, "unit": "km/h"}
